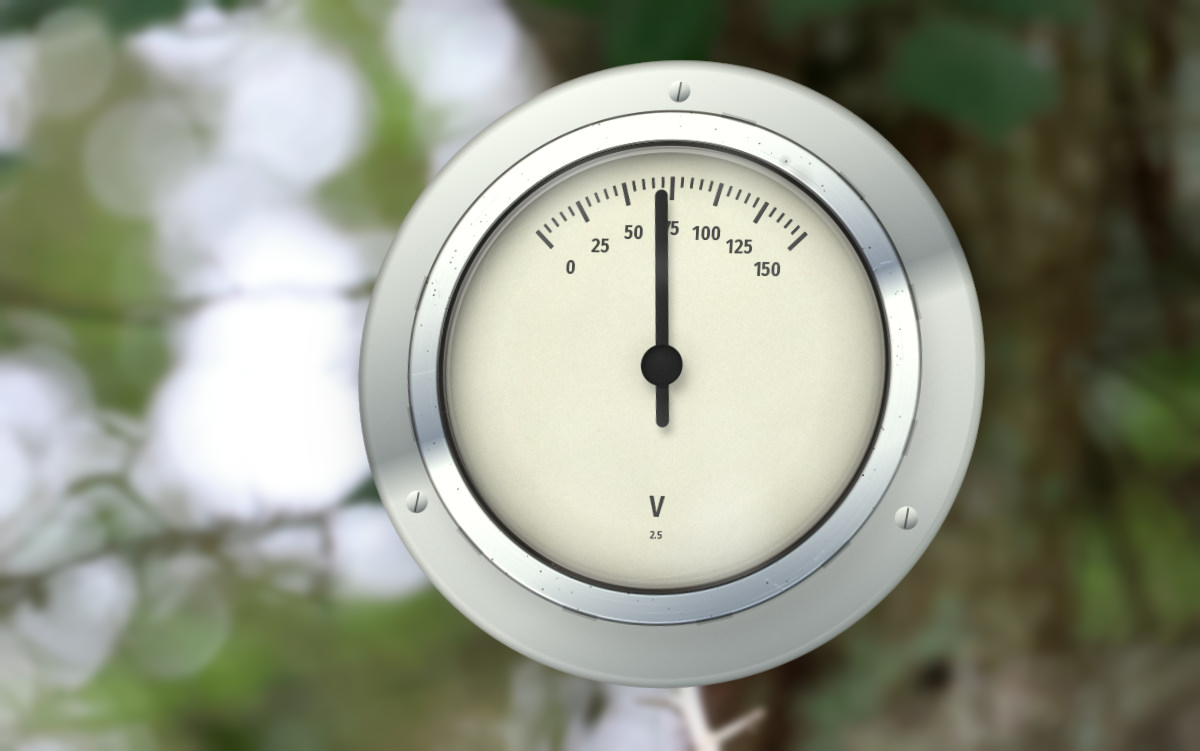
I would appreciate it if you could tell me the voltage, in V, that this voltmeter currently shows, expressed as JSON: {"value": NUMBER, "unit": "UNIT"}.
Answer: {"value": 70, "unit": "V"}
